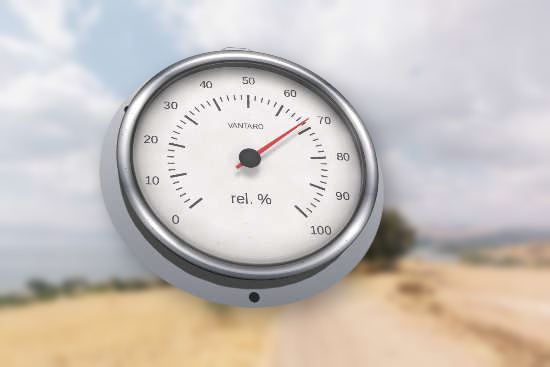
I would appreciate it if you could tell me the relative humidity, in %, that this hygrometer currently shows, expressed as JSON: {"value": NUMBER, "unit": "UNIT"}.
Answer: {"value": 68, "unit": "%"}
